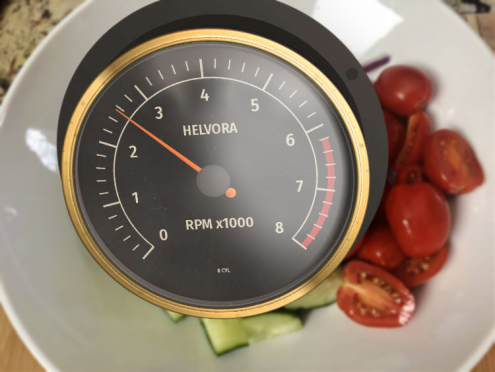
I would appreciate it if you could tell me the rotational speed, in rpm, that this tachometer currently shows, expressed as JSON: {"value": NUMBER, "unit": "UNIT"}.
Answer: {"value": 2600, "unit": "rpm"}
